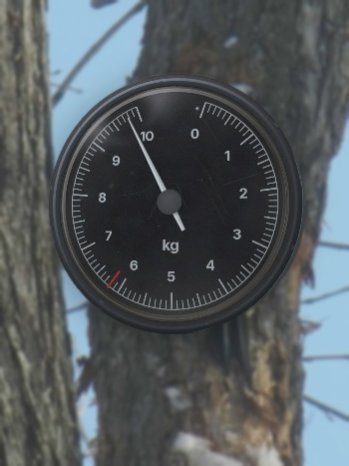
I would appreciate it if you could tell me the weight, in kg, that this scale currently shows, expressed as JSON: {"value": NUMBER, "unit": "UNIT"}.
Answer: {"value": 9.8, "unit": "kg"}
